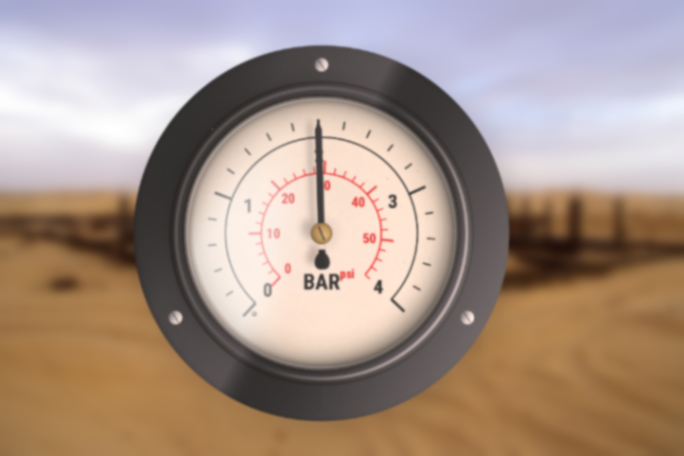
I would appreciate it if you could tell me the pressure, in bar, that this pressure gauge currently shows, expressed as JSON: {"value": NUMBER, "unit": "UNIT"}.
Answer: {"value": 2, "unit": "bar"}
